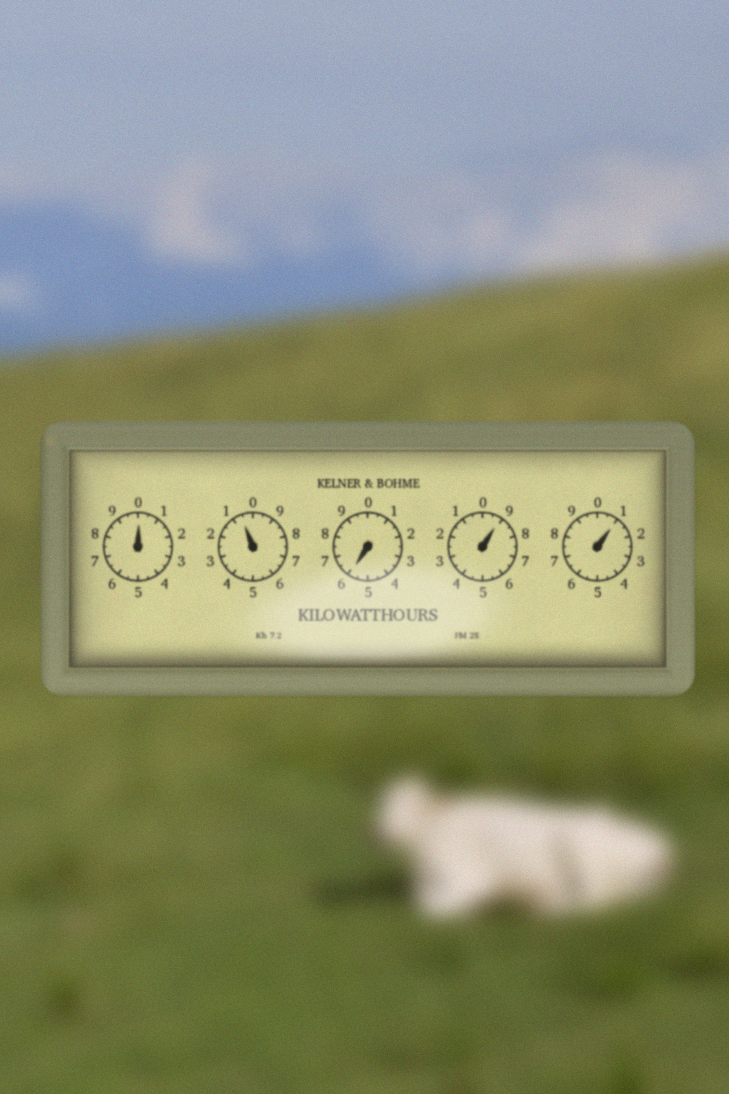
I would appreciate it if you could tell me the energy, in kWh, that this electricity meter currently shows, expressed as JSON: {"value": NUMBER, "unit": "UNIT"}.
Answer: {"value": 591, "unit": "kWh"}
